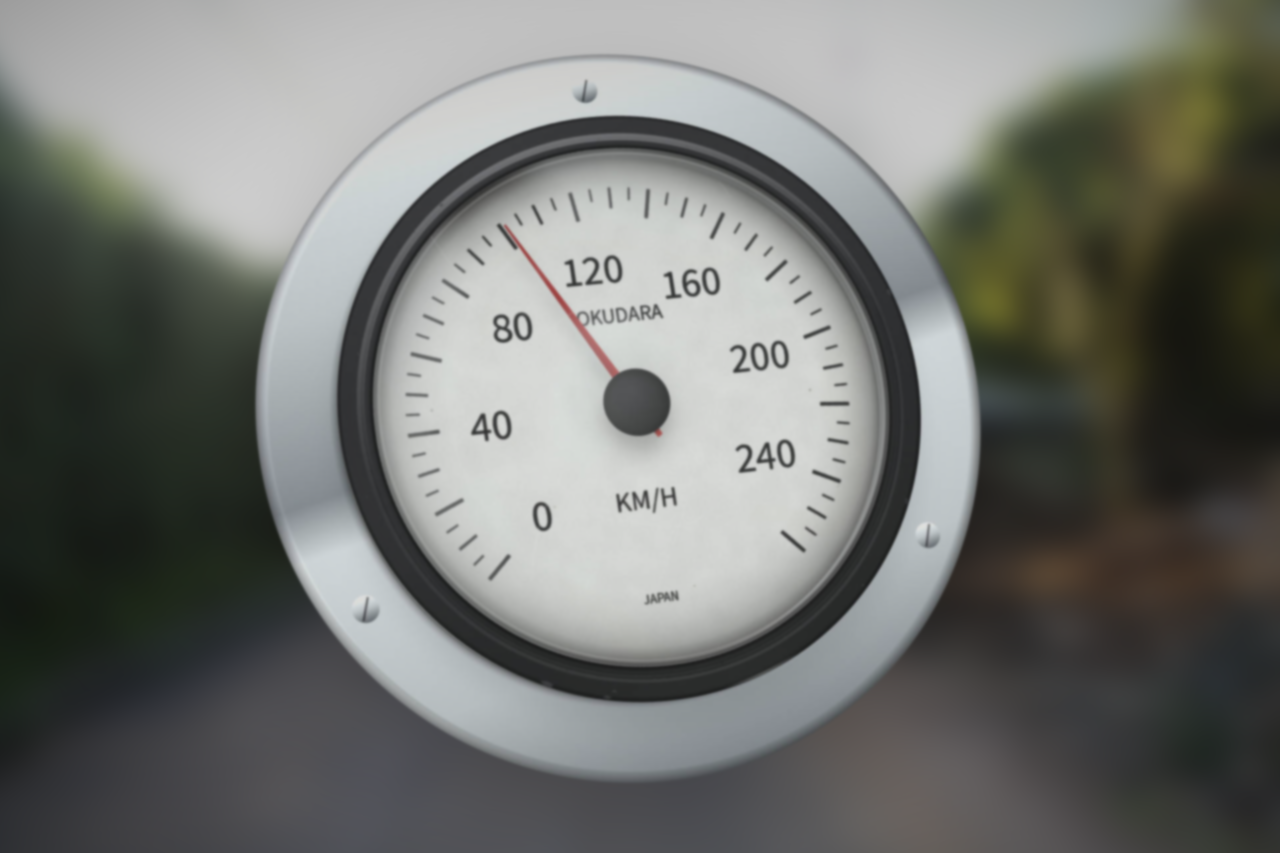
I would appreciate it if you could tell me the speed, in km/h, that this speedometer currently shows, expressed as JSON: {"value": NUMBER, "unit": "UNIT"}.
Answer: {"value": 100, "unit": "km/h"}
